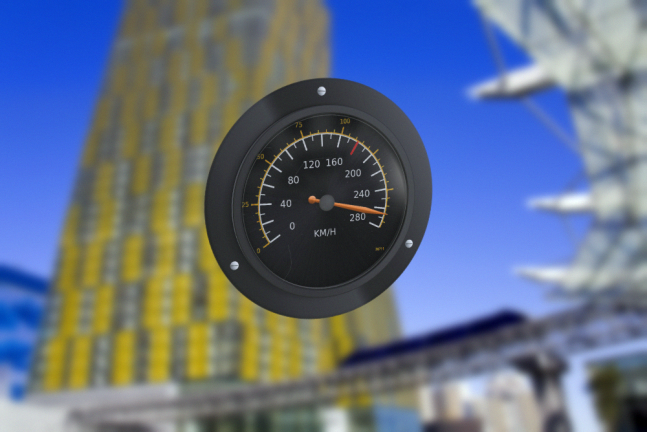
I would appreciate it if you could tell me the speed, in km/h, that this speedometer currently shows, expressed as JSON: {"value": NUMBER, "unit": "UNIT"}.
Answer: {"value": 265, "unit": "km/h"}
